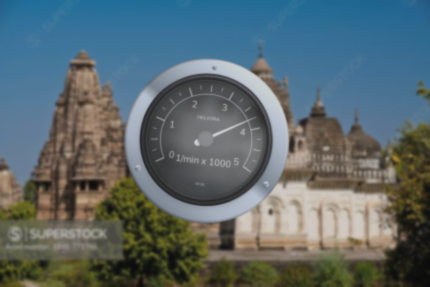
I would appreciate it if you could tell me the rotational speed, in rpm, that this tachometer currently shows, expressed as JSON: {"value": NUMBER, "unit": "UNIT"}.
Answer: {"value": 3750, "unit": "rpm"}
